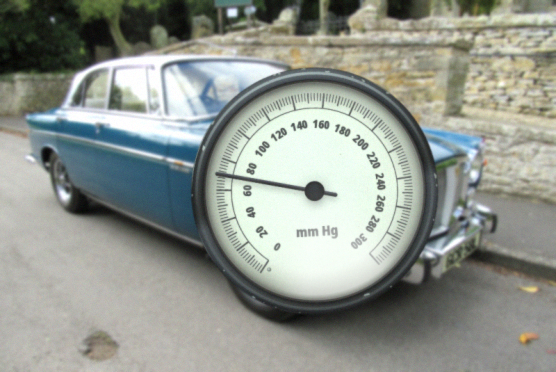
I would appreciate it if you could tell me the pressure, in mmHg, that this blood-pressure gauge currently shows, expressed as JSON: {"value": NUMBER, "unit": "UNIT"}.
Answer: {"value": 70, "unit": "mmHg"}
